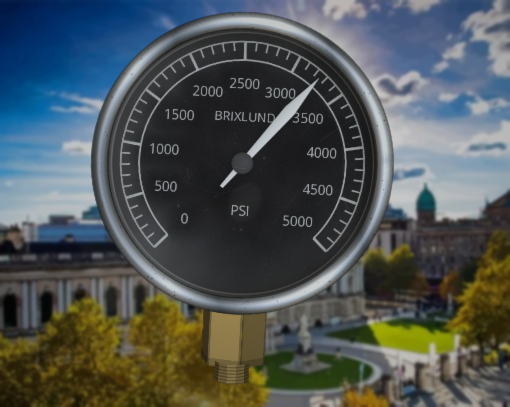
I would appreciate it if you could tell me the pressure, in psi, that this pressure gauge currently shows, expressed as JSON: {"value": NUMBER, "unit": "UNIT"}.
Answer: {"value": 3250, "unit": "psi"}
